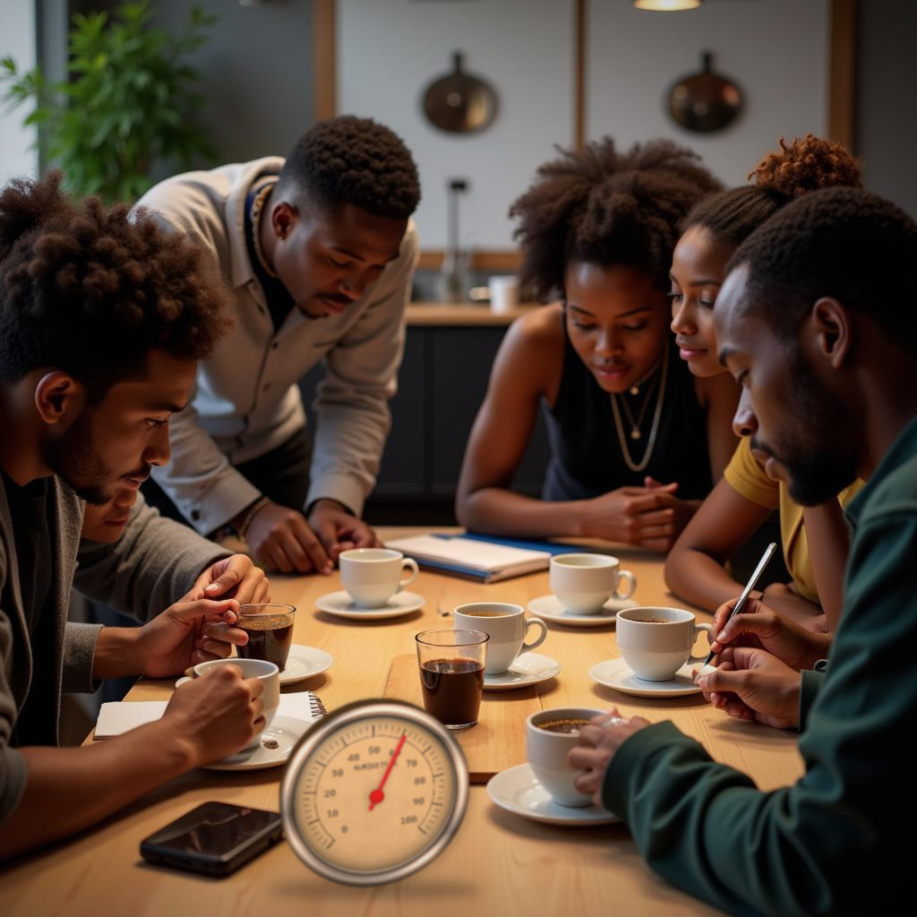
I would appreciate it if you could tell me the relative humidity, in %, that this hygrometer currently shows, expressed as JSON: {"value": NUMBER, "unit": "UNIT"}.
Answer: {"value": 60, "unit": "%"}
